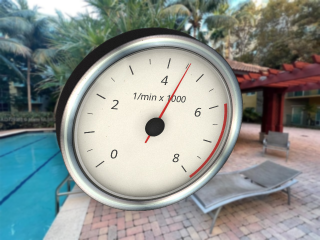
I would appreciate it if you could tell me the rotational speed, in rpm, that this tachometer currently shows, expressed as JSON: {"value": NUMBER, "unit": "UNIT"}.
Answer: {"value": 4500, "unit": "rpm"}
